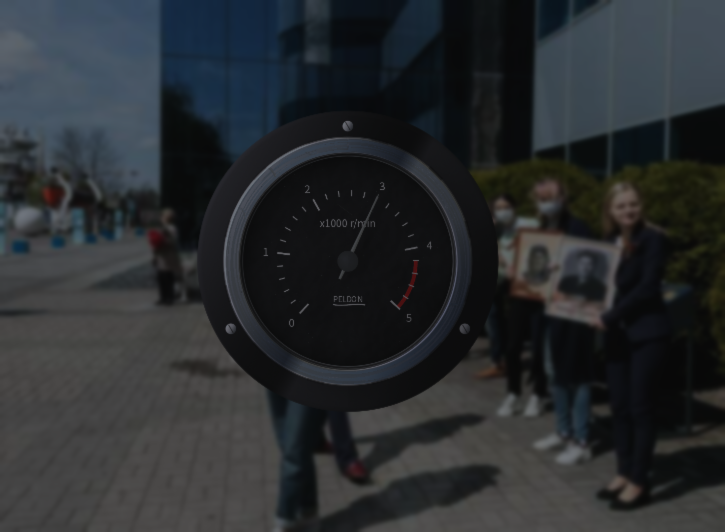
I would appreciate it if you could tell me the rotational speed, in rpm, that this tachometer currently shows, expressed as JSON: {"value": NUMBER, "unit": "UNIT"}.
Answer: {"value": 3000, "unit": "rpm"}
